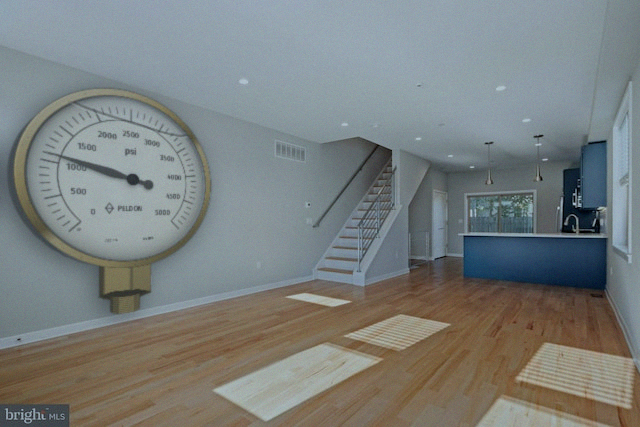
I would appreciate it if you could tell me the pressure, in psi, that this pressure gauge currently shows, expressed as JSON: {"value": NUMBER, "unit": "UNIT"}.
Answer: {"value": 1100, "unit": "psi"}
